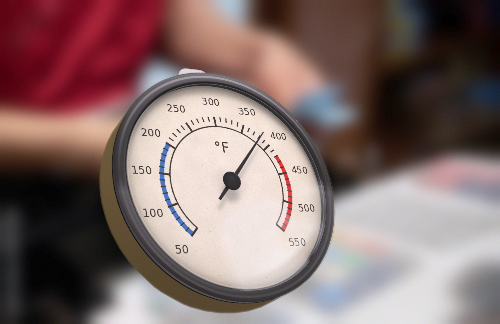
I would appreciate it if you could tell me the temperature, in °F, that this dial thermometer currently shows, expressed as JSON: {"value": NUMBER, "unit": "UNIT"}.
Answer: {"value": 380, "unit": "°F"}
